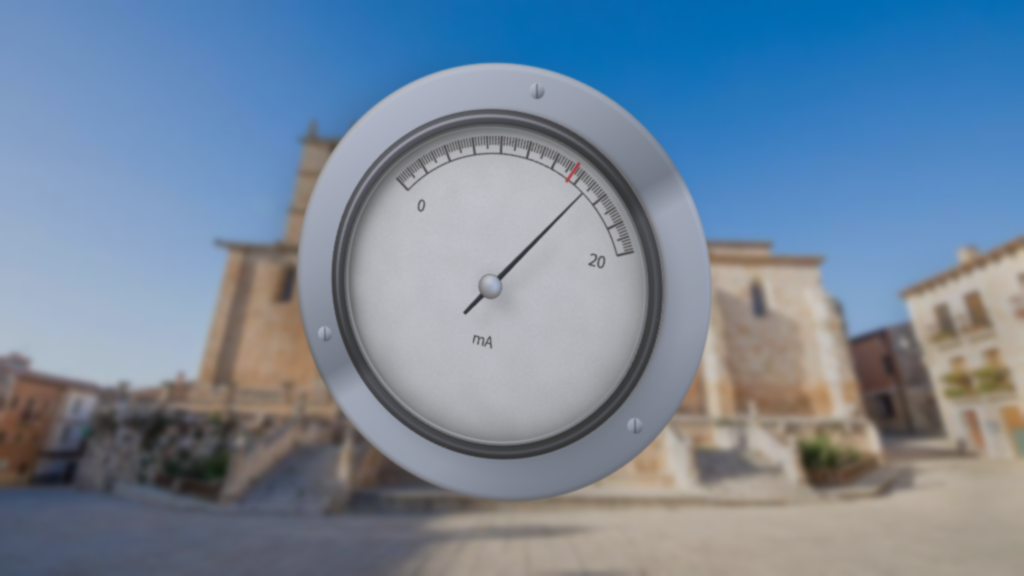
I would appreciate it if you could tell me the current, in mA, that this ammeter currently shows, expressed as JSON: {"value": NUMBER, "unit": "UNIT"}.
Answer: {"value": 15, "unit": "mA"}
